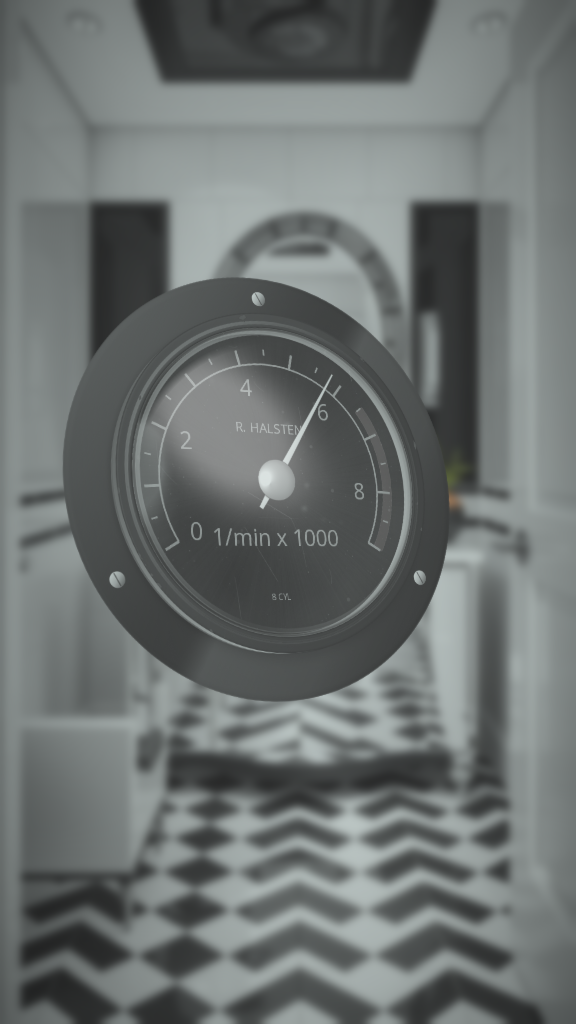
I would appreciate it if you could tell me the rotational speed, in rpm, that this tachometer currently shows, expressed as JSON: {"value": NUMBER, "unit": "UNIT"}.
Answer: {"value": 5750, "unit": "rpm"}
